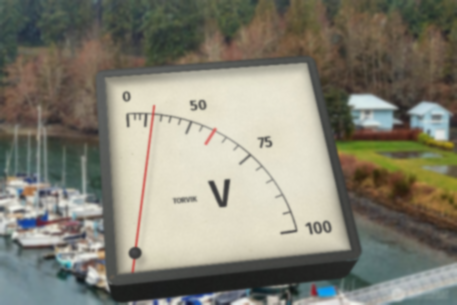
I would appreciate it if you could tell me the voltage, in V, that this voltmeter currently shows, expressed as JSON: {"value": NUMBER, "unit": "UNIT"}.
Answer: {"value": 30, "unit": "V"}
